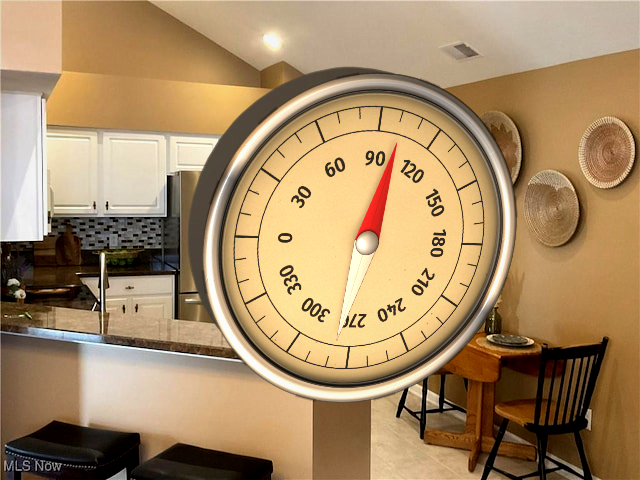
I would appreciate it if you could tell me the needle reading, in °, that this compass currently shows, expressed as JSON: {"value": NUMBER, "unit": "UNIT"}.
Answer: {"value": 100, "unit": "°"}
